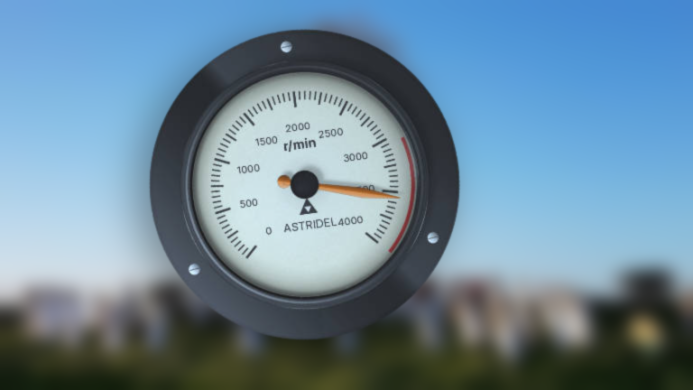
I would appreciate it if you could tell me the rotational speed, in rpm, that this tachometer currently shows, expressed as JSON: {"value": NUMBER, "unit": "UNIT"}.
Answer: {"value": 3550, "unit": "rpm"}
